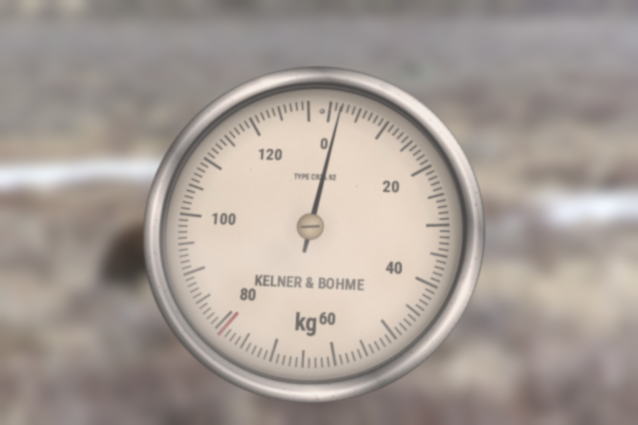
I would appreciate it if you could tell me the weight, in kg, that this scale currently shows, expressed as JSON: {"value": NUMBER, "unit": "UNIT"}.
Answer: {"value": 2, "unit": "kg"}
